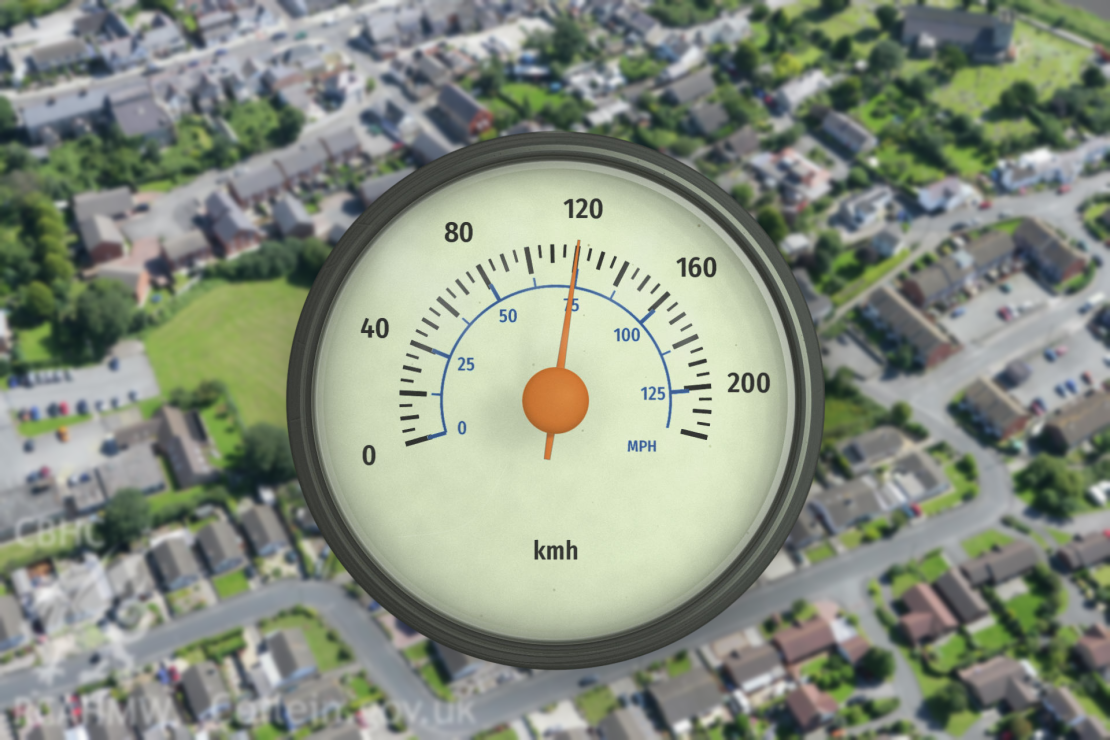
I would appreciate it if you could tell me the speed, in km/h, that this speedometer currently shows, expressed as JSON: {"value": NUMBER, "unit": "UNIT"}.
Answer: {"value": 120, "unit": "km/h"}
